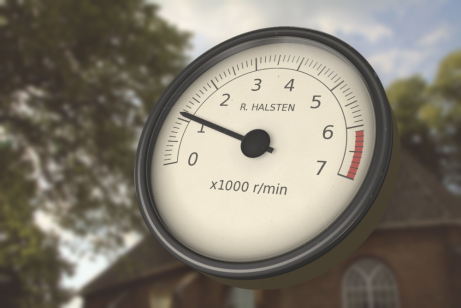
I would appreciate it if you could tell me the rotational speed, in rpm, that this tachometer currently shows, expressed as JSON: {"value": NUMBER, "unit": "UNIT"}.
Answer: {"value": 1100, "unit": "rpm"}
